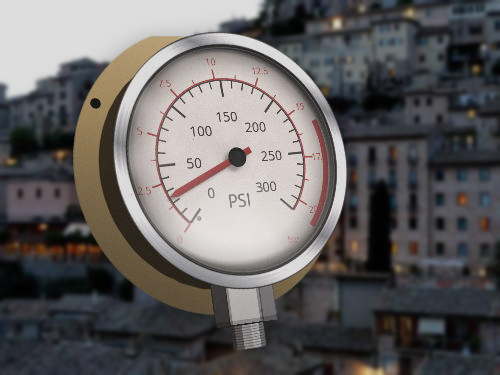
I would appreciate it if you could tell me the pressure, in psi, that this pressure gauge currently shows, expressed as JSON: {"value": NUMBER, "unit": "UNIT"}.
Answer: {"value": 25, "unit": "psi"}
